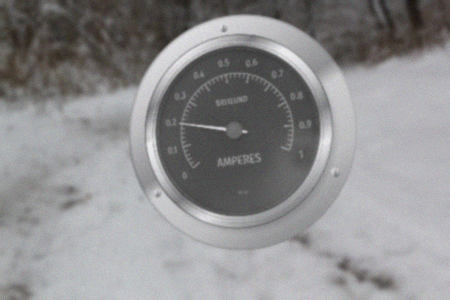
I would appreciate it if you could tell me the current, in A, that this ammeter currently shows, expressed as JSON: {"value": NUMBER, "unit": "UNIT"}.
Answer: {"value": 0.2, "unit": "A"}
